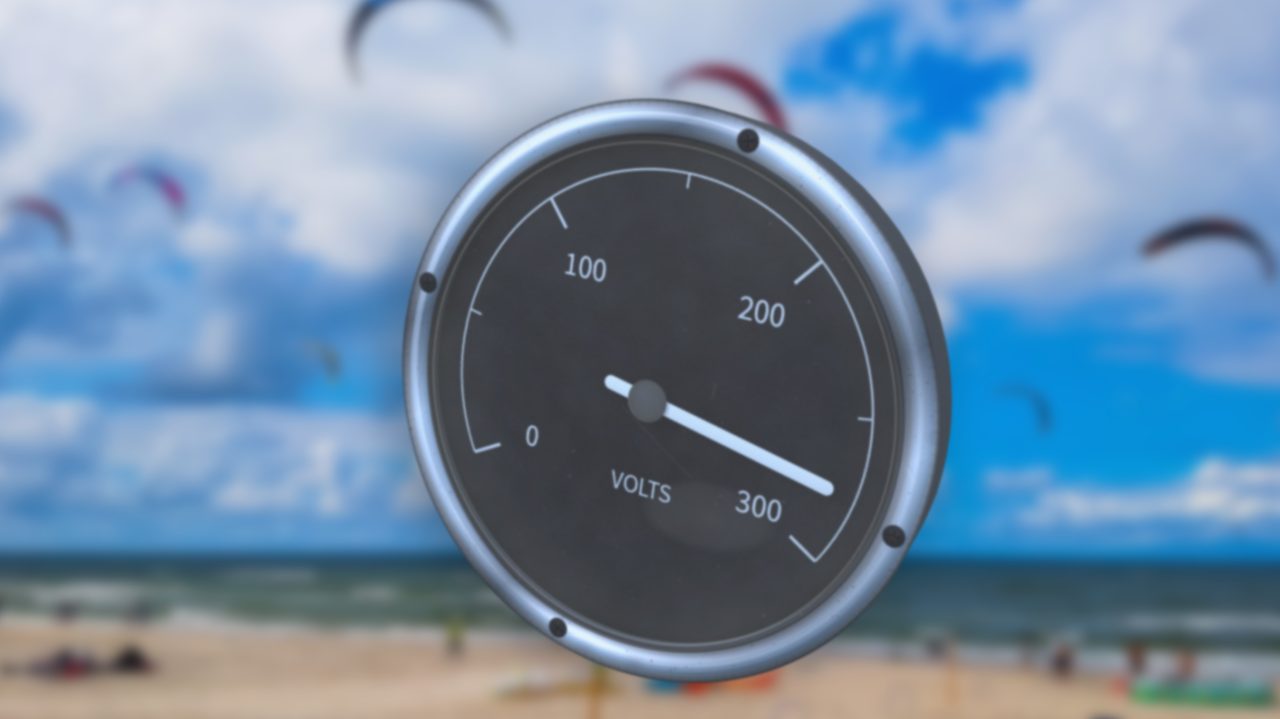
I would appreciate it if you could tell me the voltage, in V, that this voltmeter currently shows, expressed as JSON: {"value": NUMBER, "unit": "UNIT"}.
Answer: {"value": 275, "unit": "V"}
